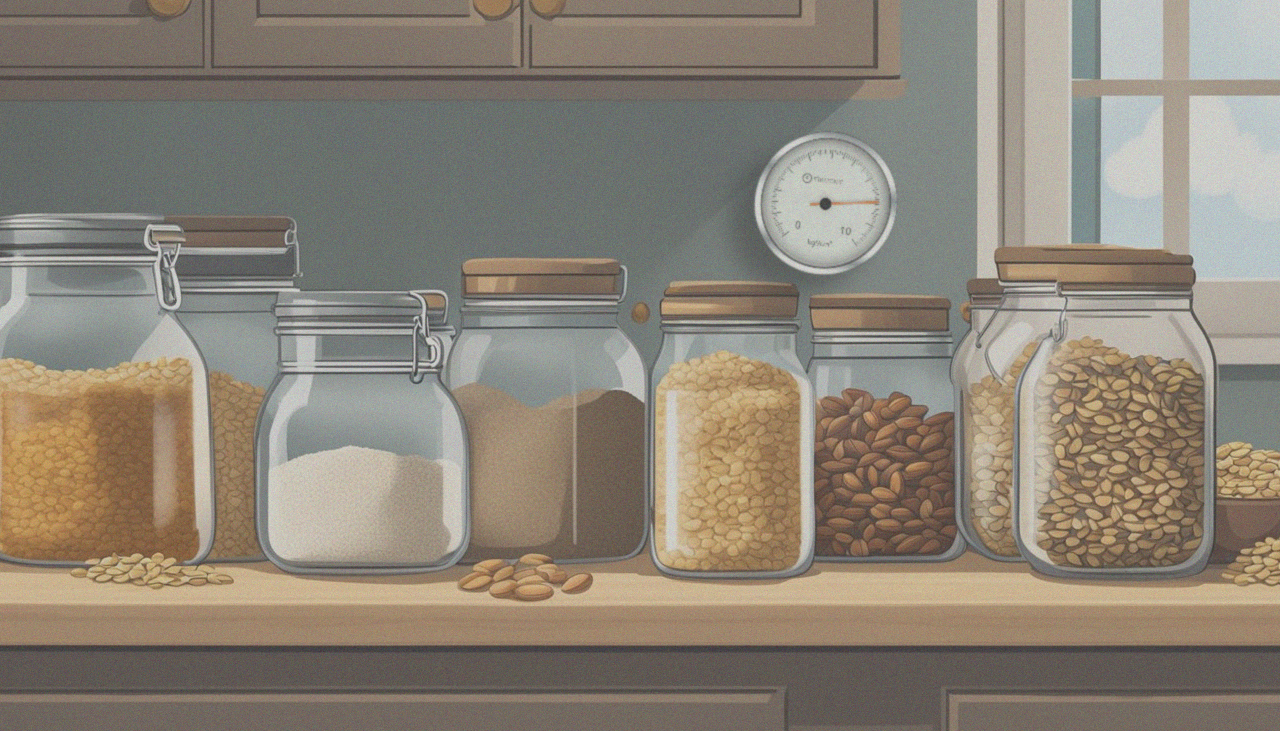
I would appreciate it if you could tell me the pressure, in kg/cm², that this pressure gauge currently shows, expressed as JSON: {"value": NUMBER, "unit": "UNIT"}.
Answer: {"value": 8, "unit": "kg/cm²"}
